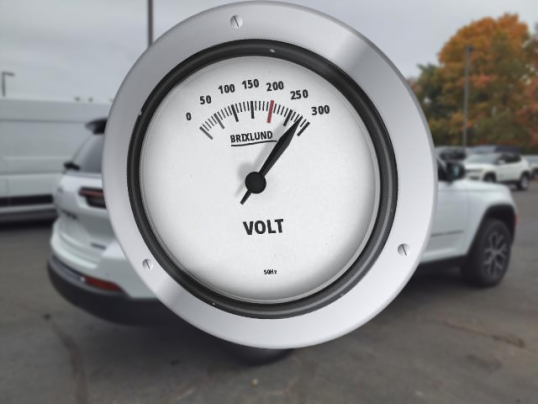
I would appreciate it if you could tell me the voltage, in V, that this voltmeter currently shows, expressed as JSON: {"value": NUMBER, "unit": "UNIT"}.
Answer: {"value": 280, "unit": "V"}
